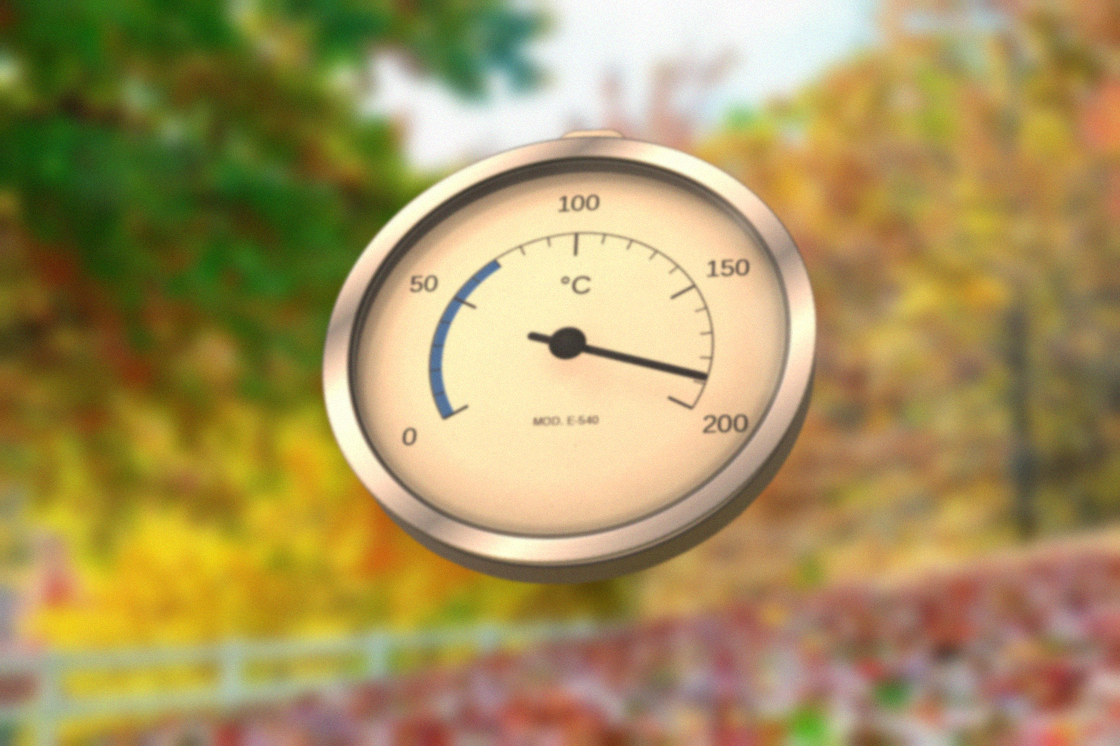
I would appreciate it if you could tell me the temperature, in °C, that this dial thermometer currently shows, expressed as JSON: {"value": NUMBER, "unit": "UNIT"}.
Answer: {"value": 190, "unit": "°C"}
